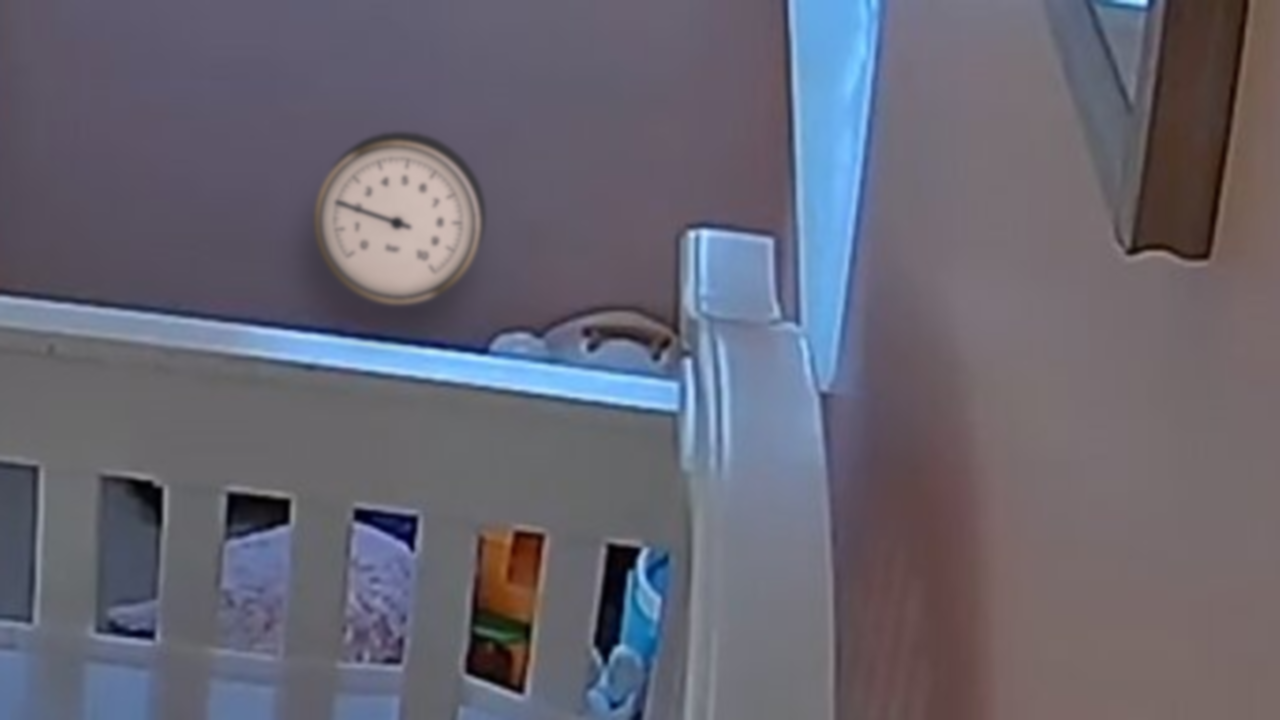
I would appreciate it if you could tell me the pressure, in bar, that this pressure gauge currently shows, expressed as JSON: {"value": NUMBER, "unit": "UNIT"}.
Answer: {"value": 2, "unit": "bar"}
